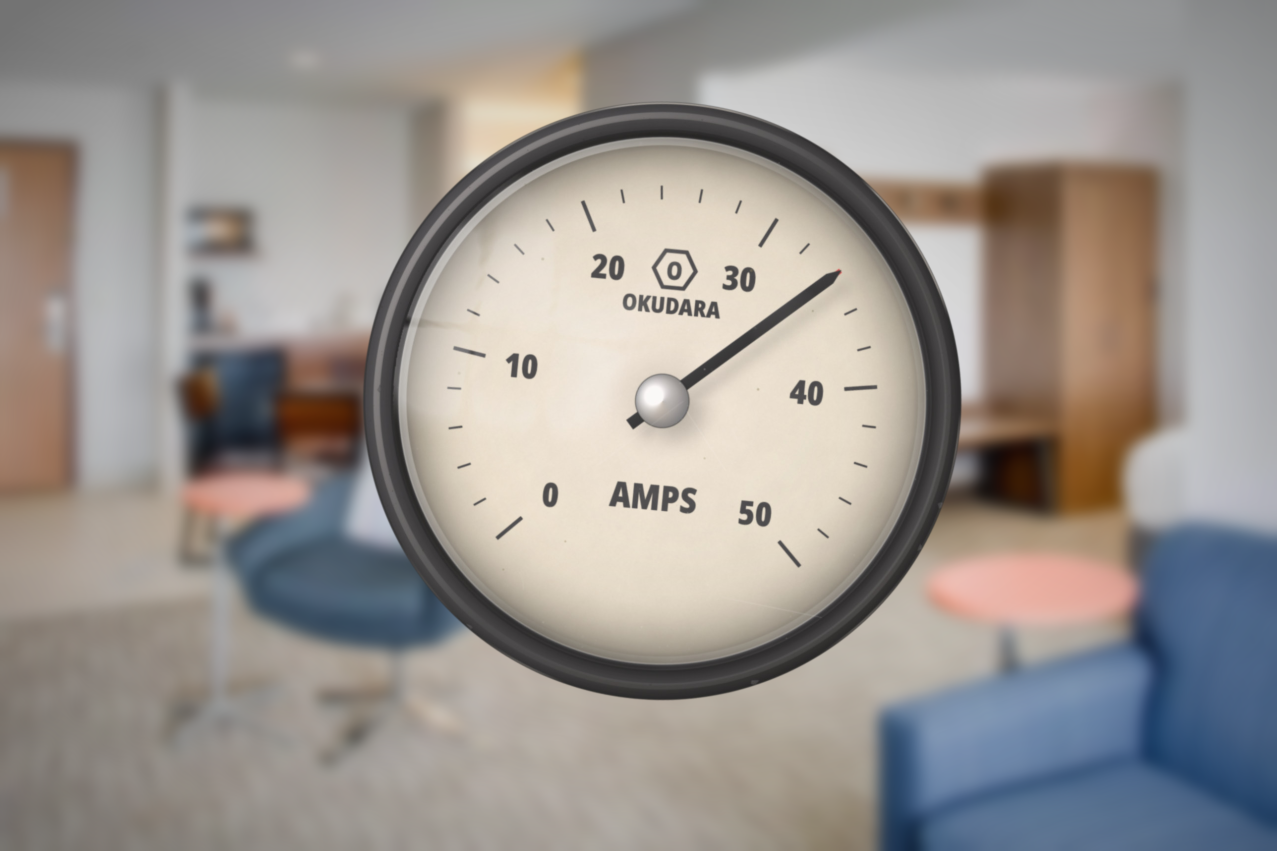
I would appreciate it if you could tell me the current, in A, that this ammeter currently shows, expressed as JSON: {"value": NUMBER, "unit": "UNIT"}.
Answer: {"value": 34, "unit": "A"}
